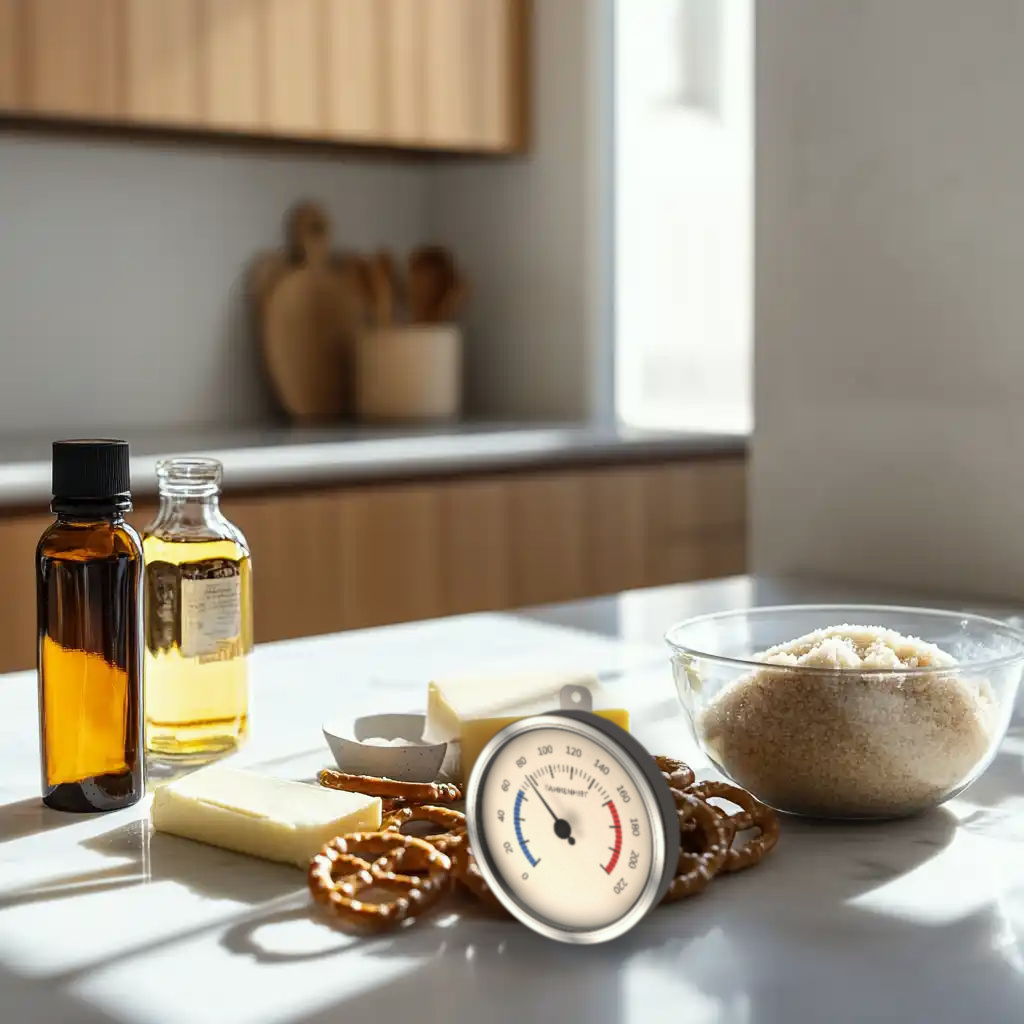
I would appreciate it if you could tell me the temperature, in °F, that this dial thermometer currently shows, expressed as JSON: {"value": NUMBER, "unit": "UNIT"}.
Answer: {"value": 80, "unit": "°F"}
